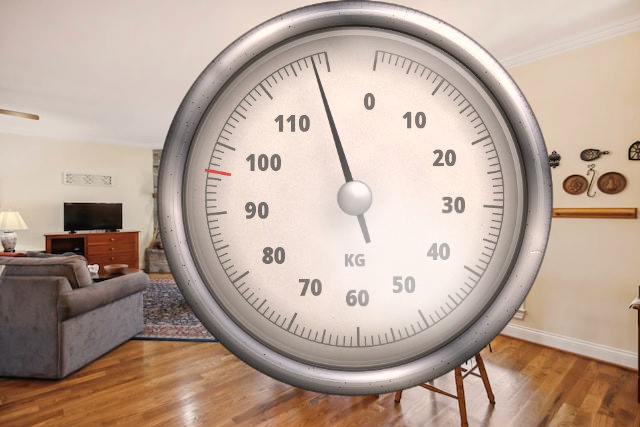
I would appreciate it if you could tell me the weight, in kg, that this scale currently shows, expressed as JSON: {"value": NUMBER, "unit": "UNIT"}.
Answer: {"value": 118, "unit": "kg"}
